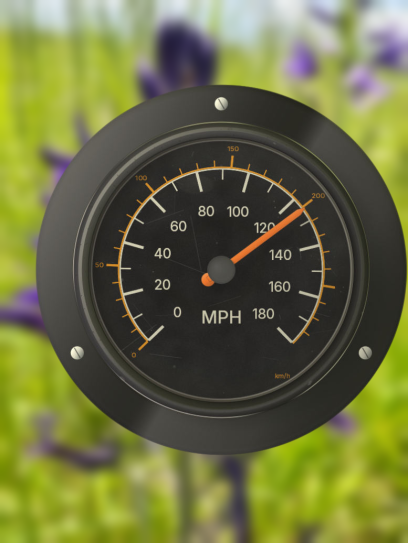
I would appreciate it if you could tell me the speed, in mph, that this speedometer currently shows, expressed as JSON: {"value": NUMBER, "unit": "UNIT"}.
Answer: {"value": 125, "unit": "mph"}
